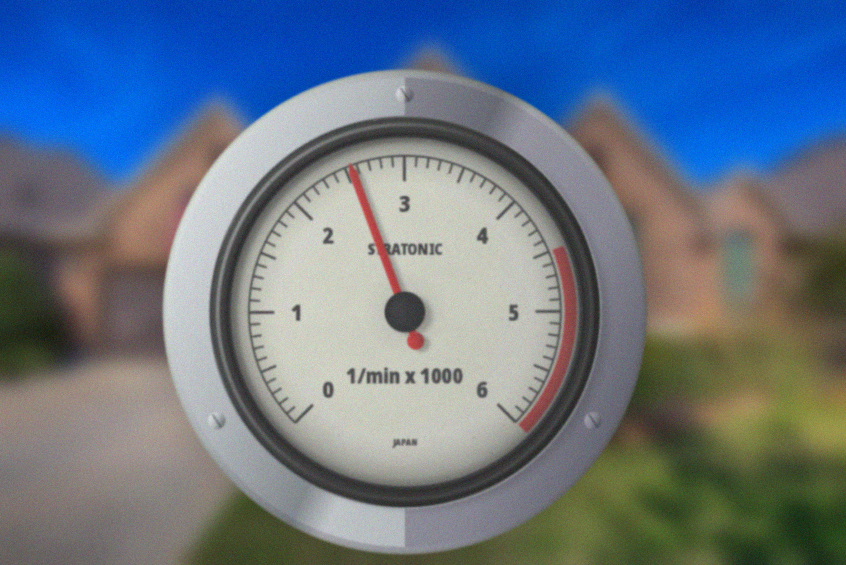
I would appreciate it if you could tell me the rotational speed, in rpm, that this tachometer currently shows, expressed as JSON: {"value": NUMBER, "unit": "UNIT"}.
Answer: {"value": 2550, "unit": "rpm"}
